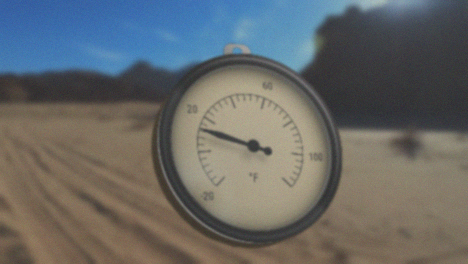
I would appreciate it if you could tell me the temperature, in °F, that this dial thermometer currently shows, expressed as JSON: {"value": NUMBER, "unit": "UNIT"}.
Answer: {"value": 12, "unit": "°F"}
